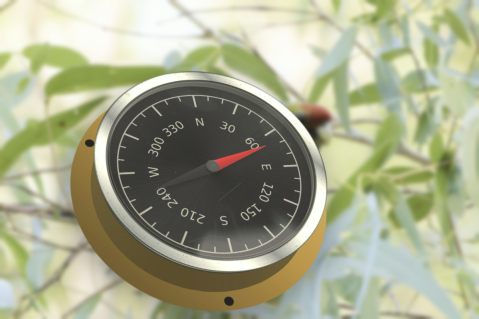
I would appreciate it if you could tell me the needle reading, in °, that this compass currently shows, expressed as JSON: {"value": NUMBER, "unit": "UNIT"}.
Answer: {"value": 70, "unit": "°"}
